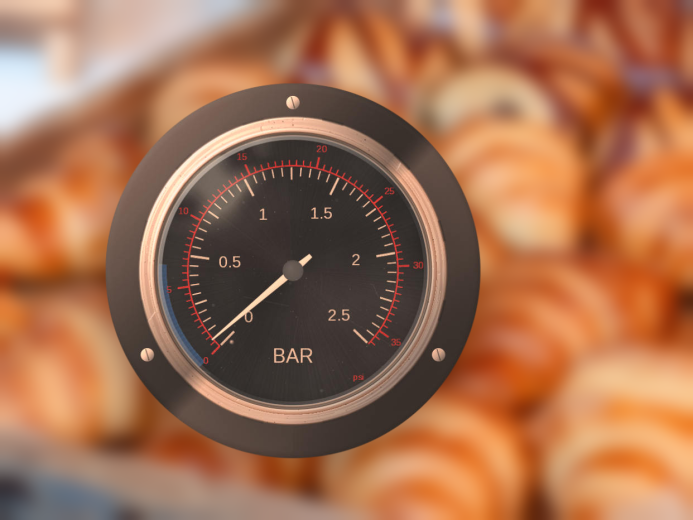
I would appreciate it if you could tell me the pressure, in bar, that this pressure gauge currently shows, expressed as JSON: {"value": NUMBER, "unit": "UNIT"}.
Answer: {"value": 0.05, "unit": "bar"}
